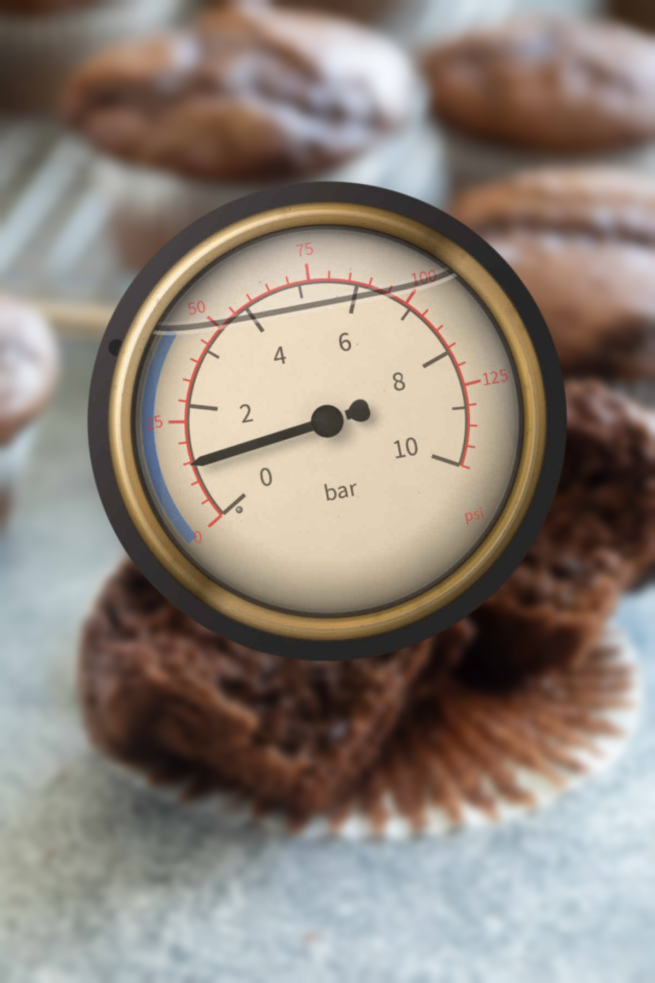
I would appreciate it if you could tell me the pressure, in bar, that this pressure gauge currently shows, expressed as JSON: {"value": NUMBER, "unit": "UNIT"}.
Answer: {"value": 1, "unit": "bar"}
